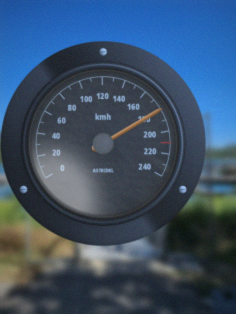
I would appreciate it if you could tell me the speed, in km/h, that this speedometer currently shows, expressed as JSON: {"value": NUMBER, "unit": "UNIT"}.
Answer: {"value": 180, "unit": "km/h"}
